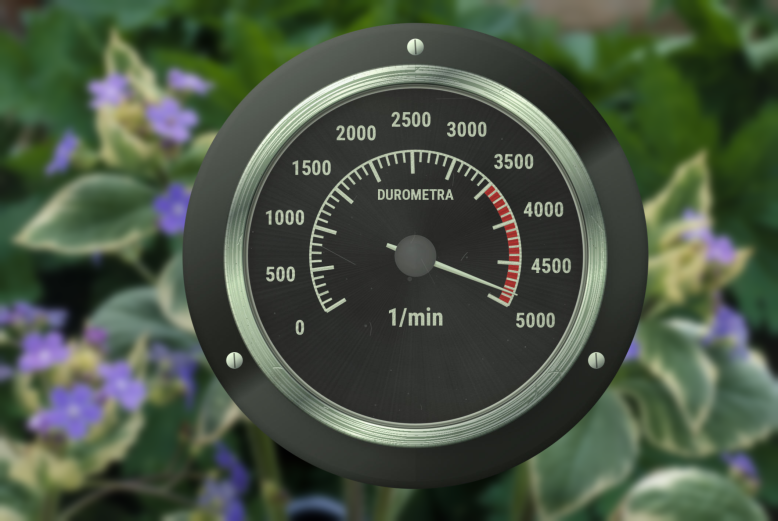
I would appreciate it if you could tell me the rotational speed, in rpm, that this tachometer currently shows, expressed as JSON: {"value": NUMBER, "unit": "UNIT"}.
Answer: {"value": 4850, "unit": "rpm"}
